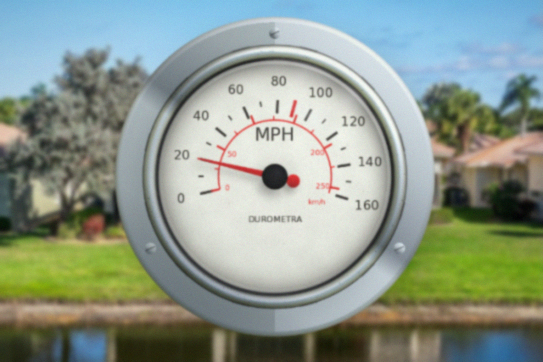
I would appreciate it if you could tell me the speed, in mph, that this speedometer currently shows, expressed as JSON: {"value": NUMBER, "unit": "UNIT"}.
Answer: {"value": 20, "unit": "mph"}
